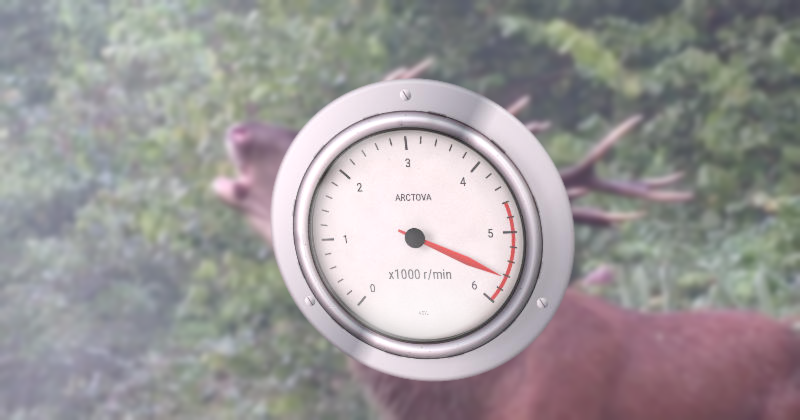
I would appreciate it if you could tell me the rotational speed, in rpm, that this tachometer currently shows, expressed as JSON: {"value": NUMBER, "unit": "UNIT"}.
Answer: {"value": 5600, "unit": "rpm"}
